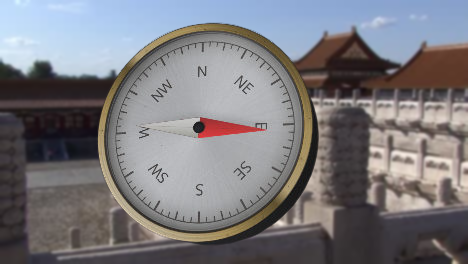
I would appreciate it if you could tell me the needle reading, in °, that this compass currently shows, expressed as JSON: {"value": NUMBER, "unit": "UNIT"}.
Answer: {"value": 95, "unit": "°"}
